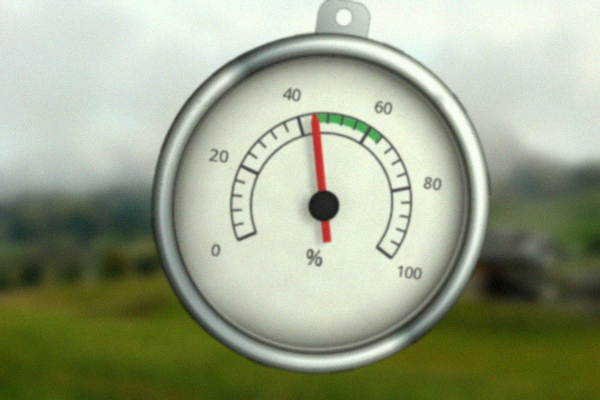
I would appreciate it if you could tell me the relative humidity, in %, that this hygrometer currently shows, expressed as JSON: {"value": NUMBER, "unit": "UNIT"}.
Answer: {"value": 44, "unit": "%"}
